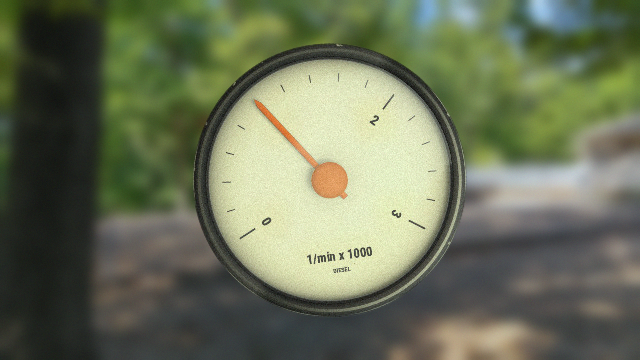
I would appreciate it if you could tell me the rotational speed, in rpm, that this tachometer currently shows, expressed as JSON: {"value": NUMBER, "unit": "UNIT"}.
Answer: {"value": 1000, "unit": "rpm"}
